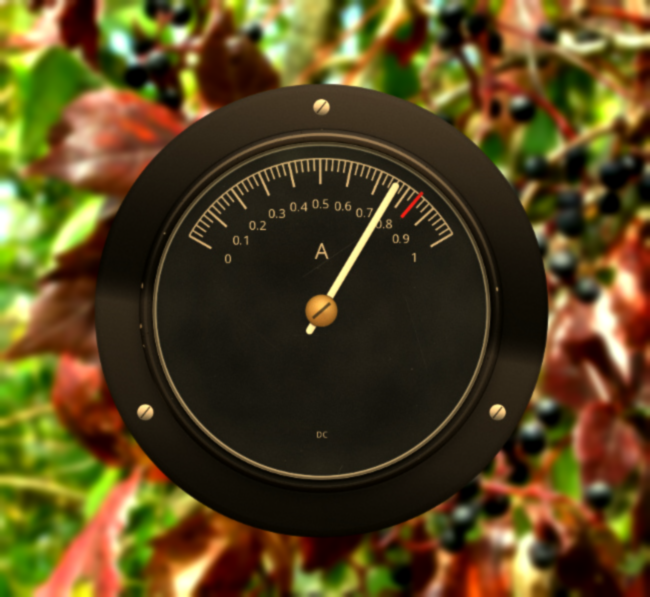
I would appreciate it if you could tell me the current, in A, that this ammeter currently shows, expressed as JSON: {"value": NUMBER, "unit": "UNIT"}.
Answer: {"value": 0.76, "unit": "A"}
